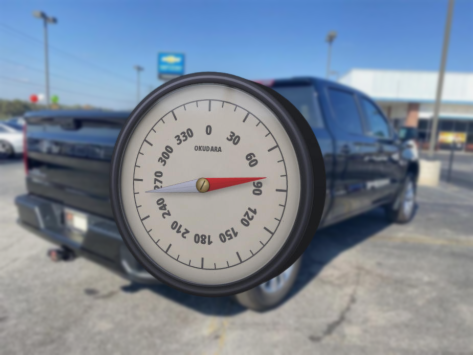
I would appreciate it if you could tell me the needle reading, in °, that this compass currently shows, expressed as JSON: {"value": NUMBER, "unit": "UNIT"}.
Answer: {"value": 80, "unit": "°"}
